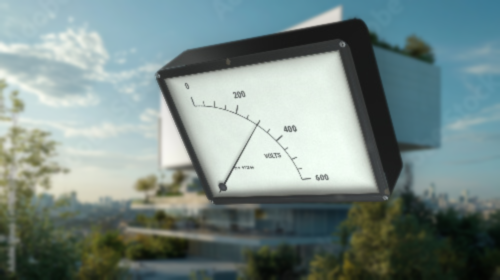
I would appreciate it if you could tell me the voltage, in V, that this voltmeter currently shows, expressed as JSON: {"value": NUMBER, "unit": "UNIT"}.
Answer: {"value": 300, "unit": "V"}
